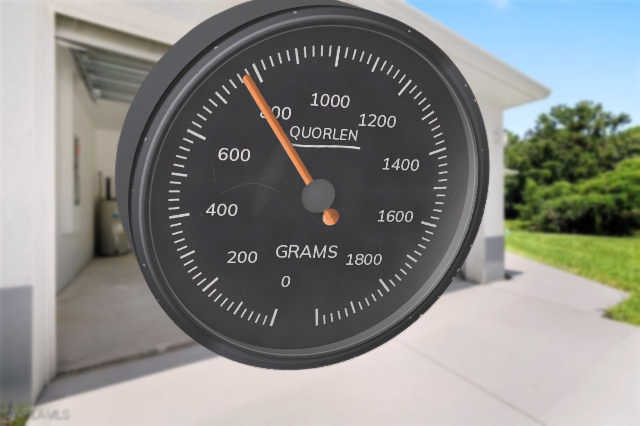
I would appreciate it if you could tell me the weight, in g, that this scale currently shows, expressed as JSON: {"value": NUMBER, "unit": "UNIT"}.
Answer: {"value": 770, "unit": "g"}
